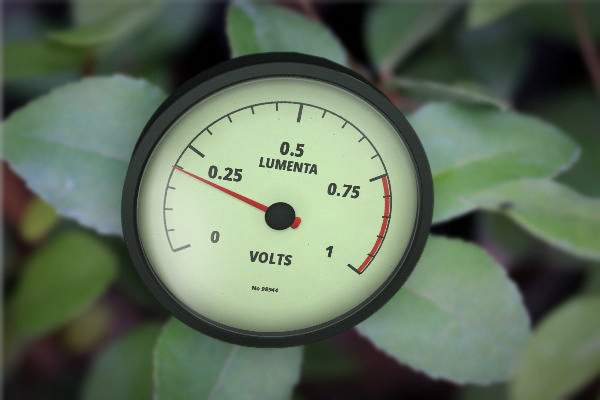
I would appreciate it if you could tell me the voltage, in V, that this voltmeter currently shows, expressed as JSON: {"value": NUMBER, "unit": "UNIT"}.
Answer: {"value": 0.2, "unit": "V"}
